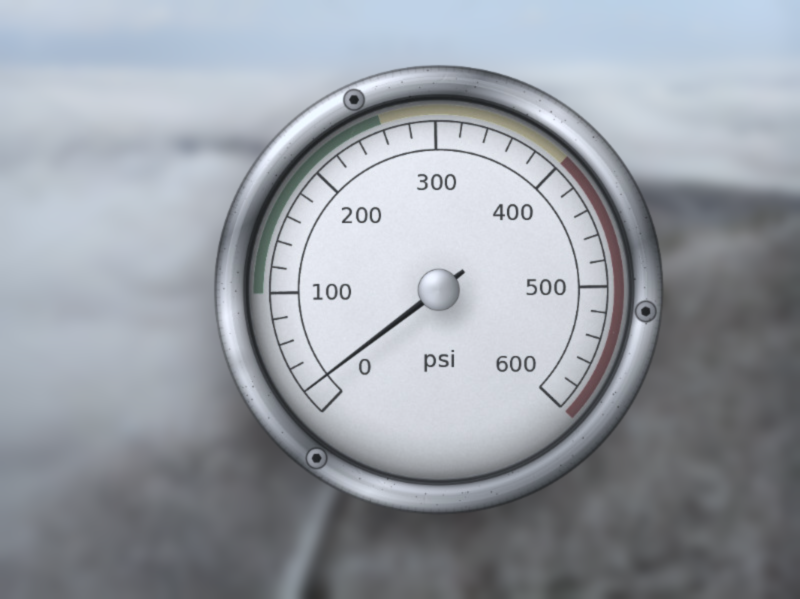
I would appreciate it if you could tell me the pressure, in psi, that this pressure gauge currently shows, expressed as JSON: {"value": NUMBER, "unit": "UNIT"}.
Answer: {"value": 20, "unit": "psi"}
